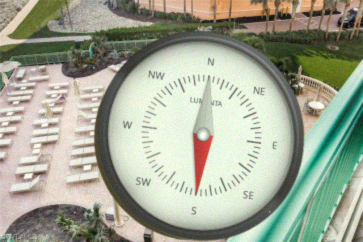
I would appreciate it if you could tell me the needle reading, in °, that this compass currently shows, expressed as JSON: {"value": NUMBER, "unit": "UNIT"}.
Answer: {"value": 180, "unit": "°"}
